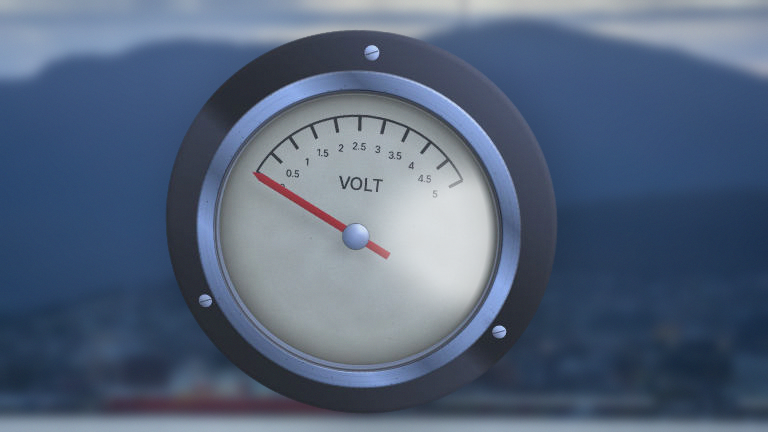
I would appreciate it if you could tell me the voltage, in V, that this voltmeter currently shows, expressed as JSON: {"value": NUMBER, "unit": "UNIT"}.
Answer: {"value": 0, "unit": "V"}
